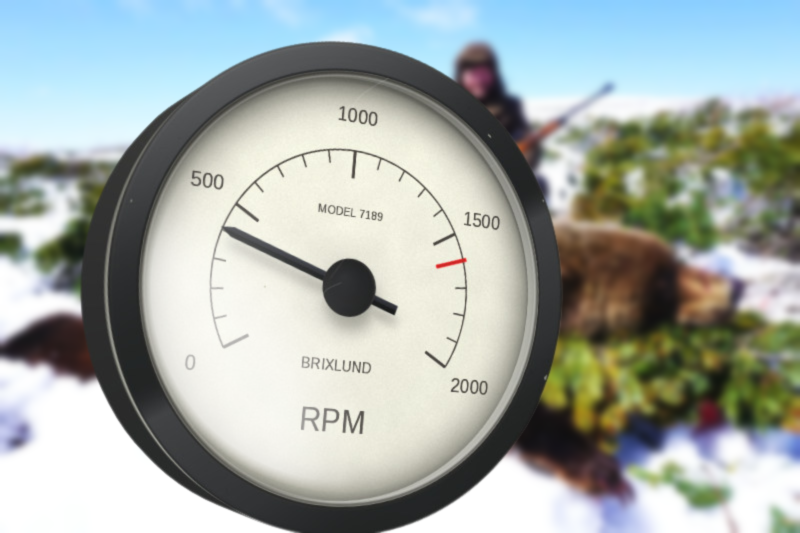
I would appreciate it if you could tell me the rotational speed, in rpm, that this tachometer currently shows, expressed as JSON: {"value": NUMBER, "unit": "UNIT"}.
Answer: {"value": 400, "unit": "rpm"}
